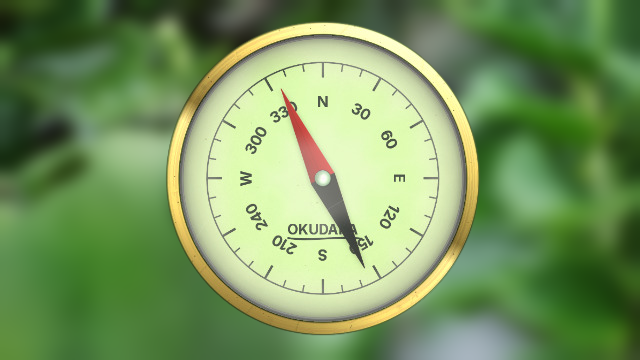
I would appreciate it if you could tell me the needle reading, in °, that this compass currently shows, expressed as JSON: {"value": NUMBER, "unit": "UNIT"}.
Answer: {"value": 335, "unit": "°"}
